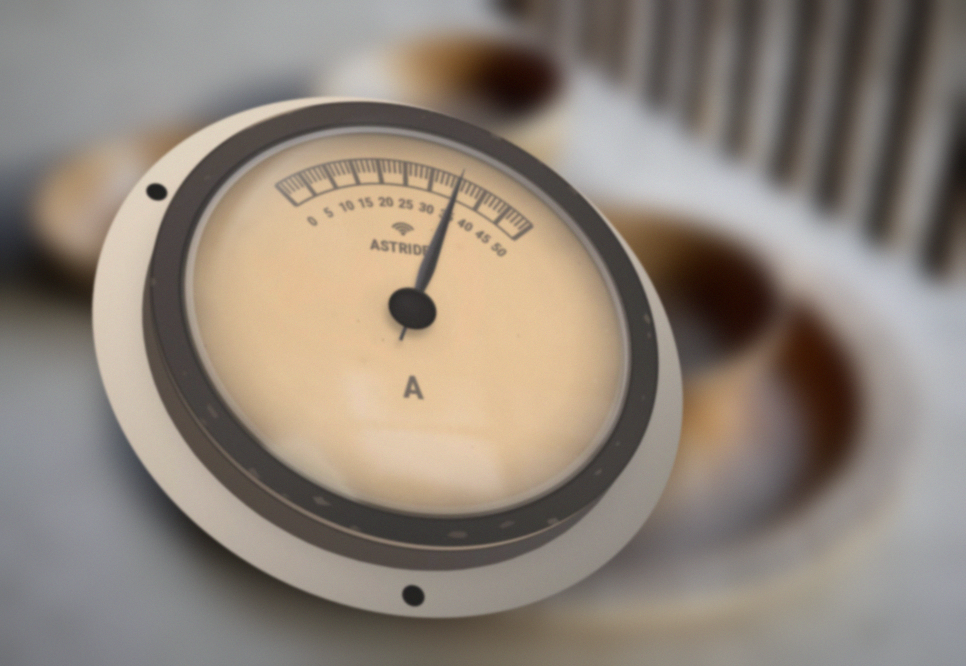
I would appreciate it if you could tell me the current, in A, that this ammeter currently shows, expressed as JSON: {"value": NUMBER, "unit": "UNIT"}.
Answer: {"value": 35, "unit": "A"}
